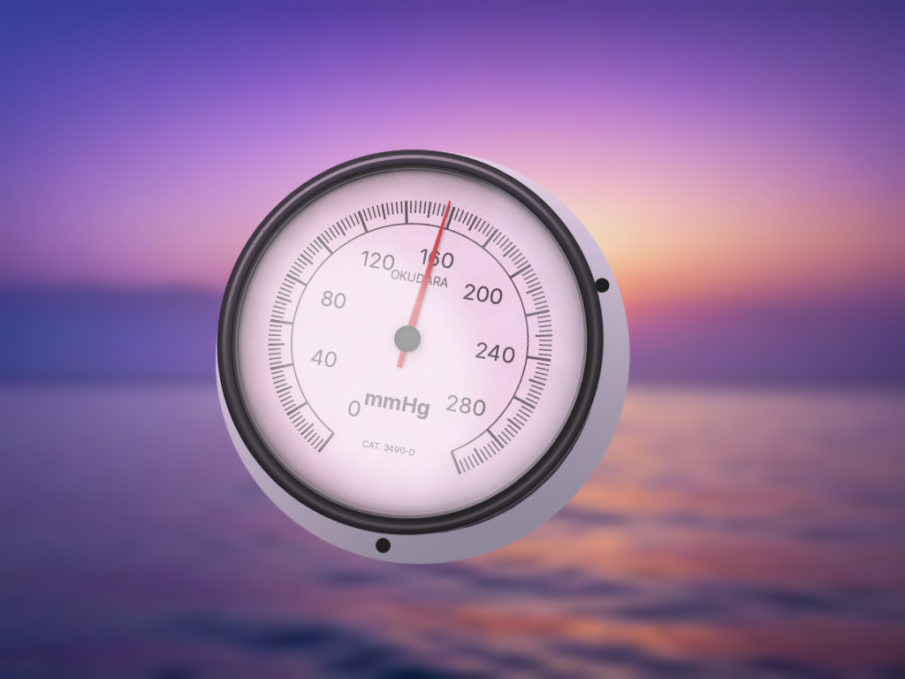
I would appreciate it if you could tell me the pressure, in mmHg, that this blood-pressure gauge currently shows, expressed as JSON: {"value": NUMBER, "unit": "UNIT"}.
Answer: {"value": 158, "unit": "mmHg"}
